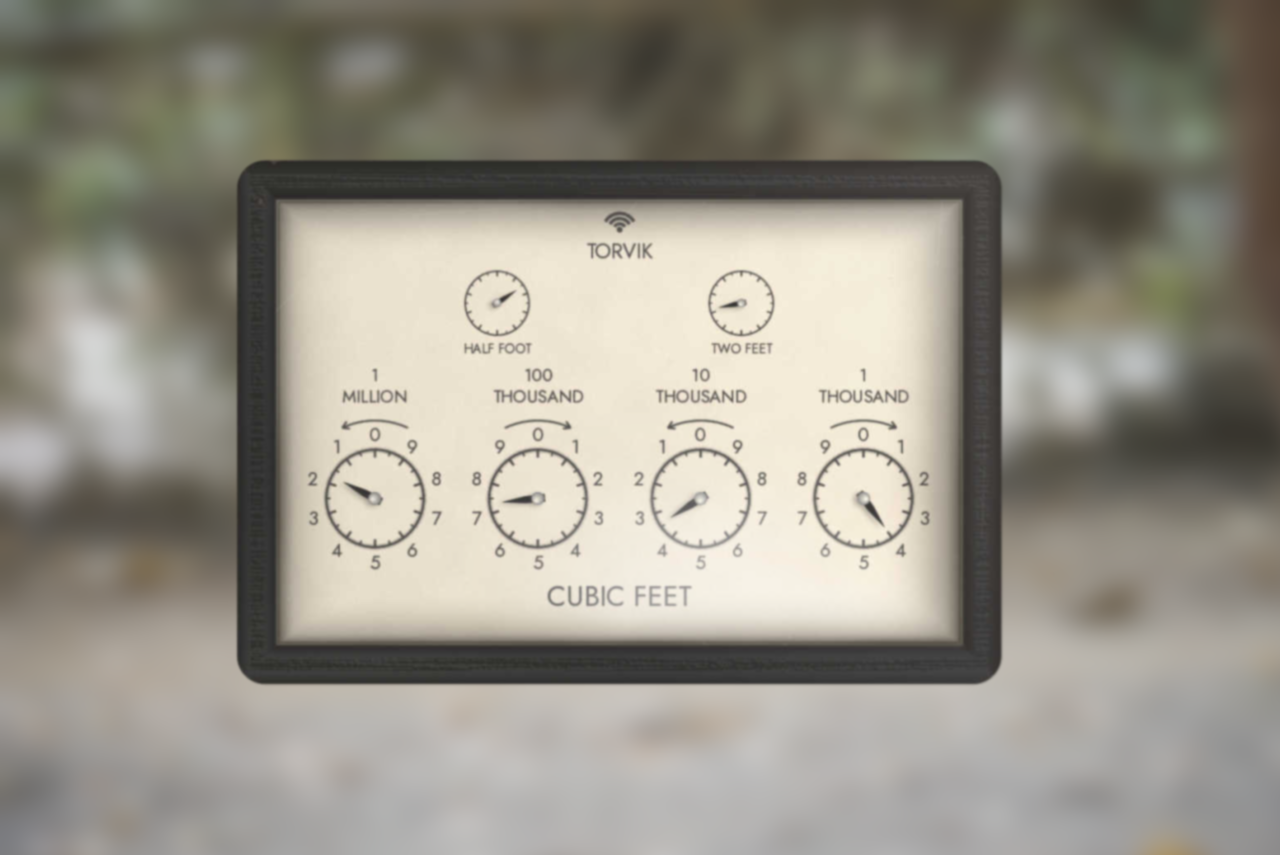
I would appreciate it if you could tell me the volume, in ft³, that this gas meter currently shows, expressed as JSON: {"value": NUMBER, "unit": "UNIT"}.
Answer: {"value": 173400, "unit": "ft³"}
